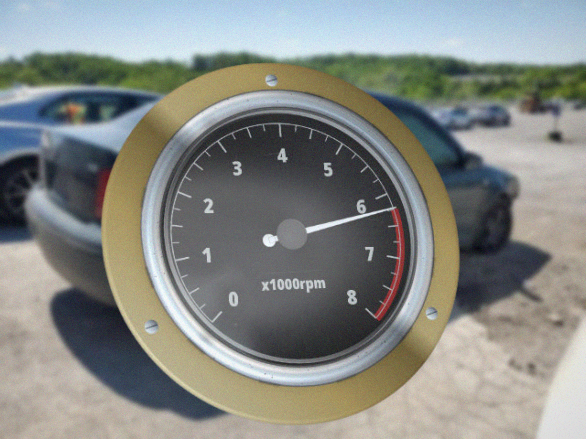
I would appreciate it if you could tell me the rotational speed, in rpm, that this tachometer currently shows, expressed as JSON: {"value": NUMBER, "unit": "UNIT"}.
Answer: {"value": 6250, "unit": "rpm"}
